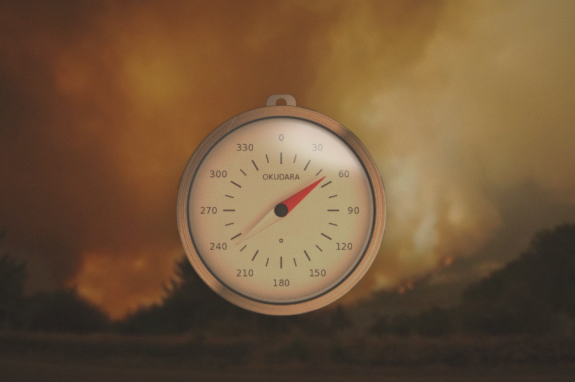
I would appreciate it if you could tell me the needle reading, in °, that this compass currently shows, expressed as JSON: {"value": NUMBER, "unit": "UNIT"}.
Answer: {"value": 52.5, "unit": "°"}
